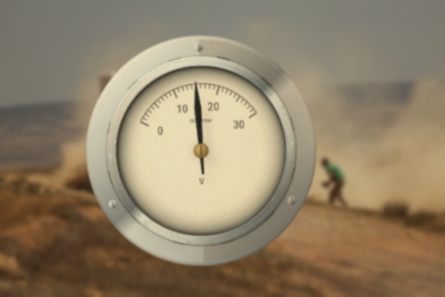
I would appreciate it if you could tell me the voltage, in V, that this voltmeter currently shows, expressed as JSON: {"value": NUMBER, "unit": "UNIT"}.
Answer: {"value": 15, "unit": "V"}
